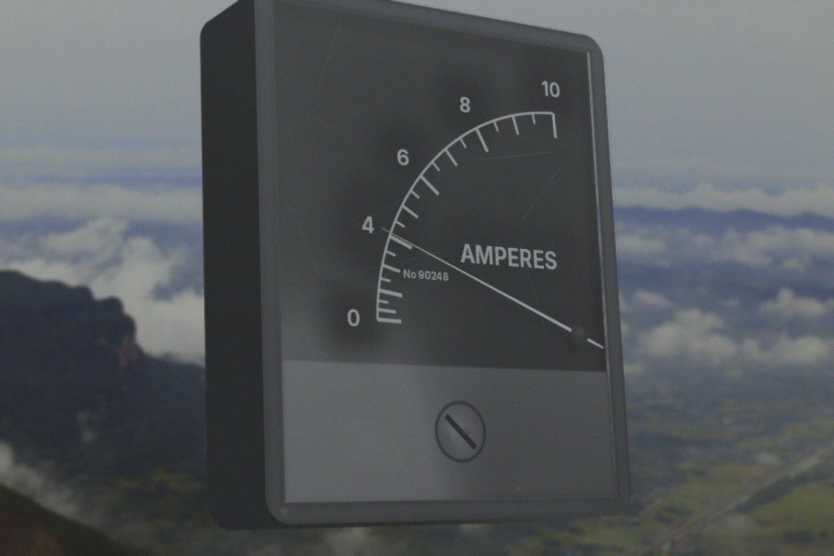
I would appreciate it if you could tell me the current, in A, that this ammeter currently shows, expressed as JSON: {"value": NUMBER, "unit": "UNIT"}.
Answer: {"value": 4, "unit": "A"}
